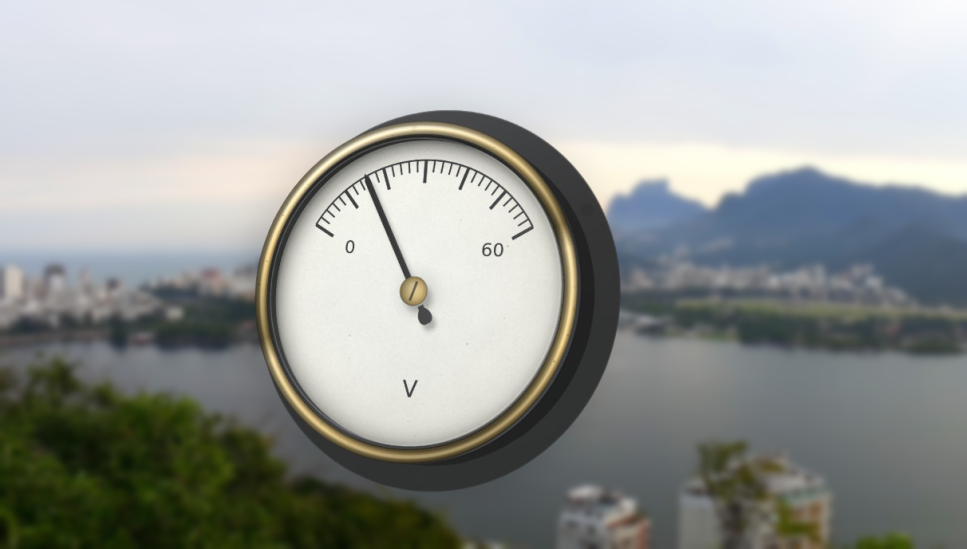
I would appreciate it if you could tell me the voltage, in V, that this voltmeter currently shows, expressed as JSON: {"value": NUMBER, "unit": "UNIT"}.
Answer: {"value": 16, "unit": "V"}
